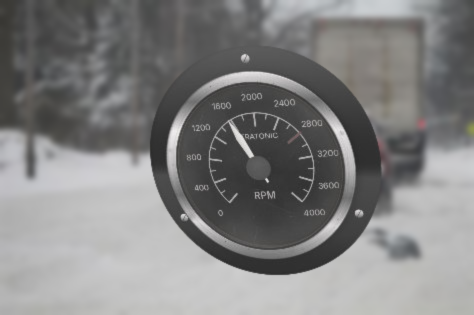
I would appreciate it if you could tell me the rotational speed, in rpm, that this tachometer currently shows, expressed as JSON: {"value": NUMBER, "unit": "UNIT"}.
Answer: {"value": 1600, "unit": "rpm"}
